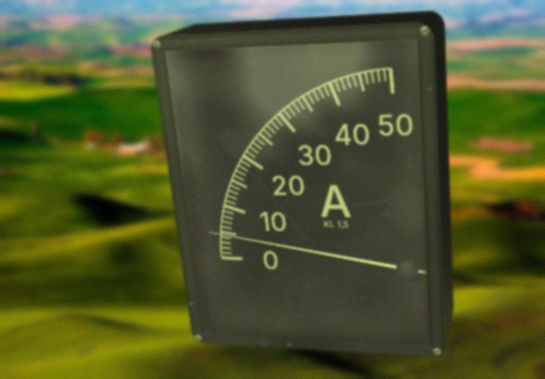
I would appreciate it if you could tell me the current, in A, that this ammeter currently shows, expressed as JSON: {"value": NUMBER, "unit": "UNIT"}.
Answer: {"value": 5, "unit": "A"}
